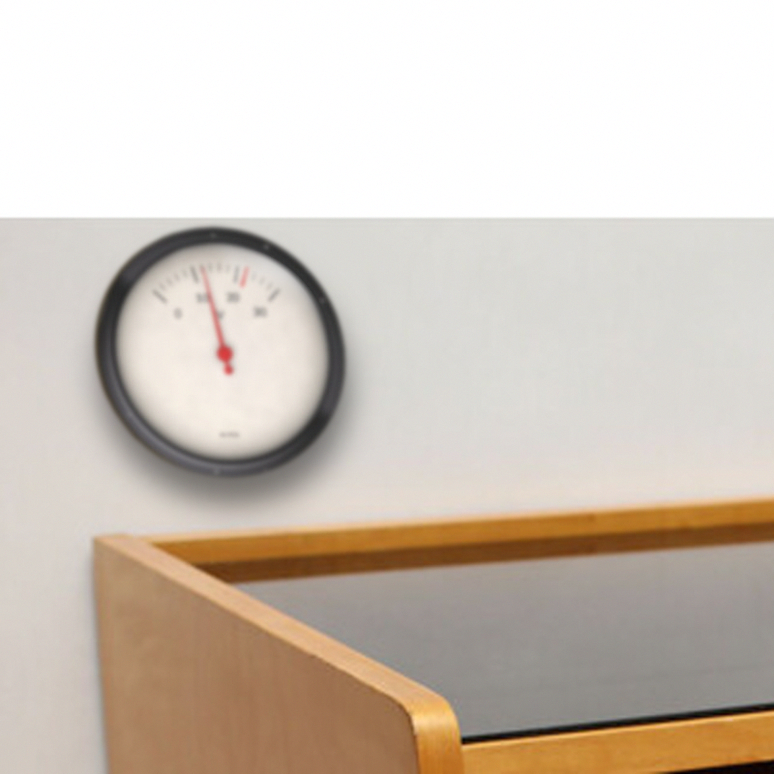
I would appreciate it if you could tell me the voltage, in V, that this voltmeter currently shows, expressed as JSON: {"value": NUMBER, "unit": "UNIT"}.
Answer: {"value": 12, "unit": "V"}
